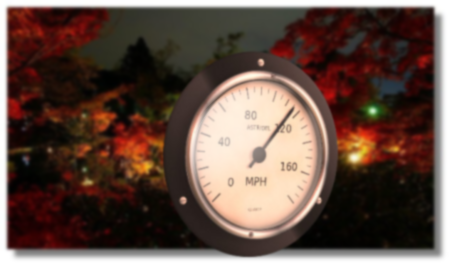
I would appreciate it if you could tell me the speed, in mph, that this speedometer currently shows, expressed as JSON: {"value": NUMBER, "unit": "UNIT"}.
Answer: {"value": 115, "unit": "mph"}
